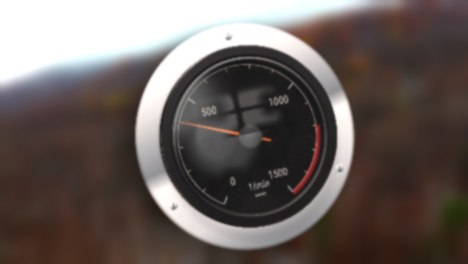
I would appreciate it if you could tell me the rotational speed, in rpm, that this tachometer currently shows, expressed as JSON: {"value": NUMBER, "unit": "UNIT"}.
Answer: {"value": 400, "unit": "rpm"}
